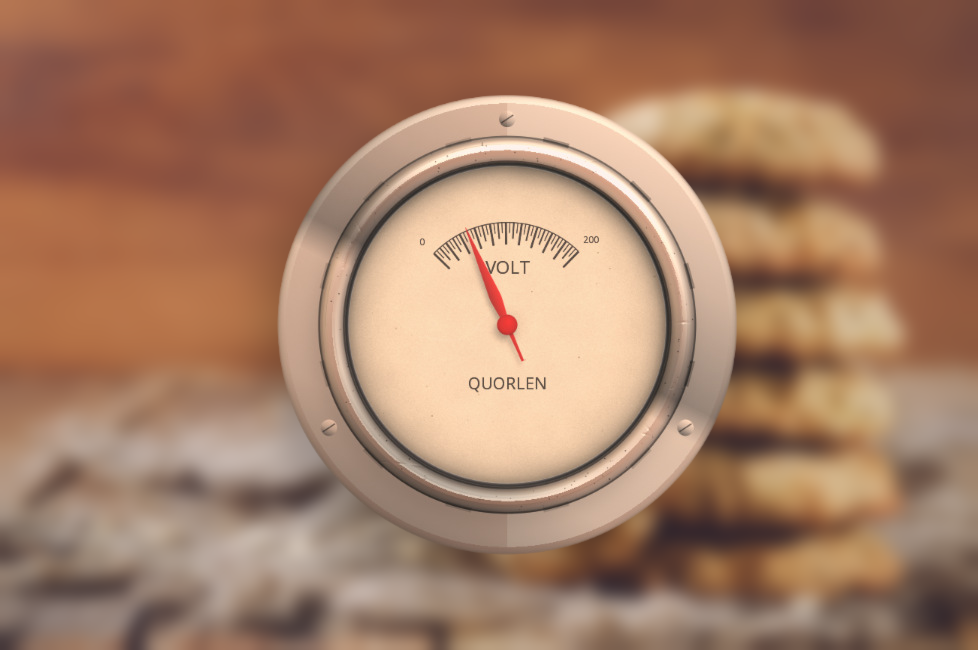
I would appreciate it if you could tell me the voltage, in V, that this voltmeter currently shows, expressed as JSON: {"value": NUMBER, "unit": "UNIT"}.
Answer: {"value": 50, "unit": "V"}
